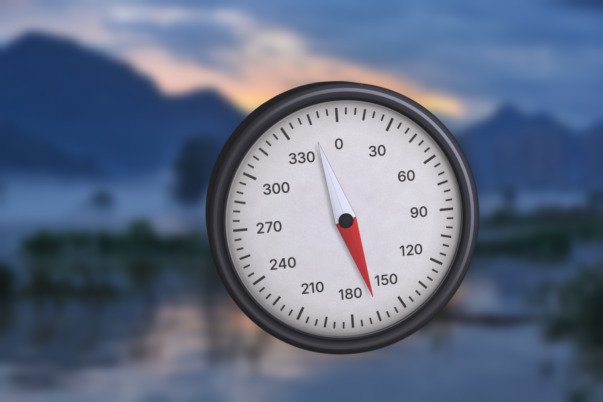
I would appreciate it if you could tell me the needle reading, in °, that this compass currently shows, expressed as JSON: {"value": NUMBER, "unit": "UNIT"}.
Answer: {"value": 165, "unit": "°"}
